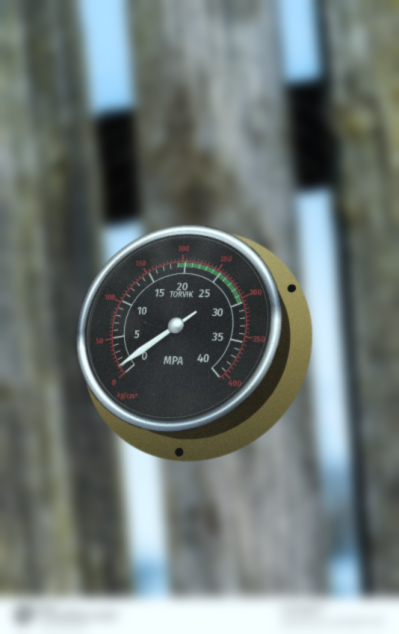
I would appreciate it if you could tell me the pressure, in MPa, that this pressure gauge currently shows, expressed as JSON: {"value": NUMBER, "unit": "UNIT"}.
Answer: {"value": 1, "unit": "MPa"}
